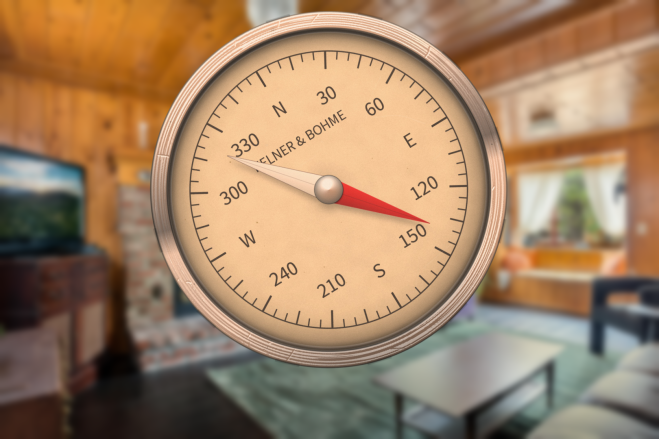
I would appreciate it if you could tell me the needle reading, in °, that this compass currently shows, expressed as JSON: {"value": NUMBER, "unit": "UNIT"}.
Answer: {"value": 140, "unit": "°"}
